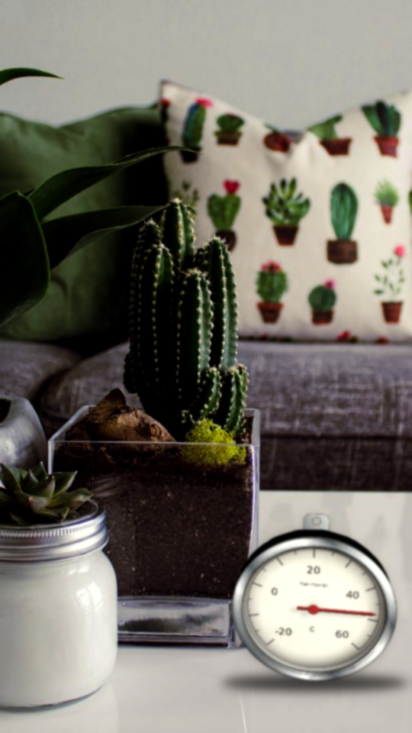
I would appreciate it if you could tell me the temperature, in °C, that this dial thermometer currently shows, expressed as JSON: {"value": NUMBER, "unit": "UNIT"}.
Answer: {"value": 47.5, "unit": "°C"}
